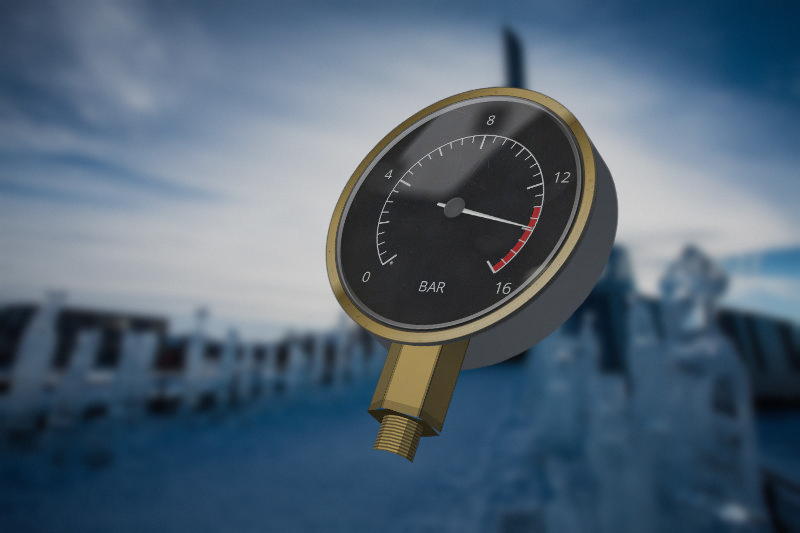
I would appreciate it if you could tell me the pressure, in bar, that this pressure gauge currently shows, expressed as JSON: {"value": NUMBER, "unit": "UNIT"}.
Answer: {"value": 14, "unit": "bar"}
